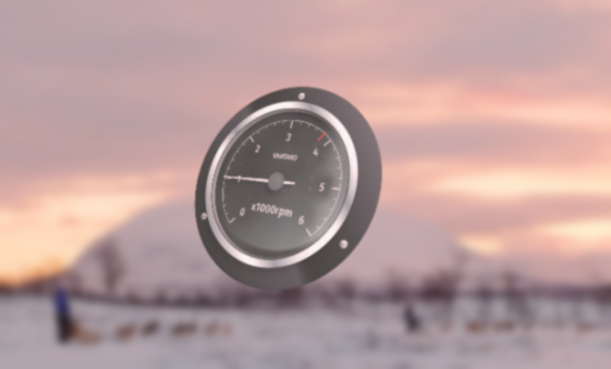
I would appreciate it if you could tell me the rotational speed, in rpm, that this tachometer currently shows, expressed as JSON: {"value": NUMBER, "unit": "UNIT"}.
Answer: {"value": 1000, "unit": "rpm"}
